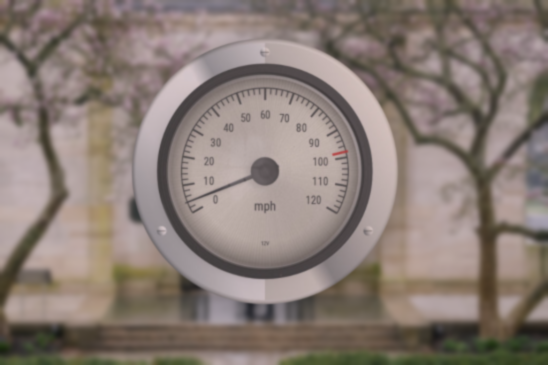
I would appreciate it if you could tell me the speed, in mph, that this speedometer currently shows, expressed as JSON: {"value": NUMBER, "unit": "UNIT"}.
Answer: {"value": 4, "unit": "mph"}
